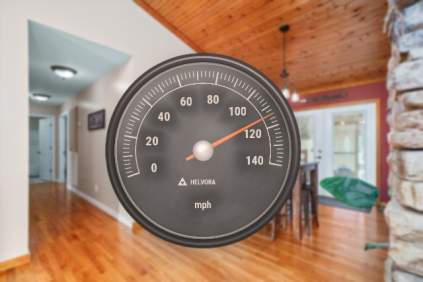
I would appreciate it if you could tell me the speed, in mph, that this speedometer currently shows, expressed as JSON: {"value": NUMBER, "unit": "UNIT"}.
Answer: {"value": 114, "unit": "mph"}
